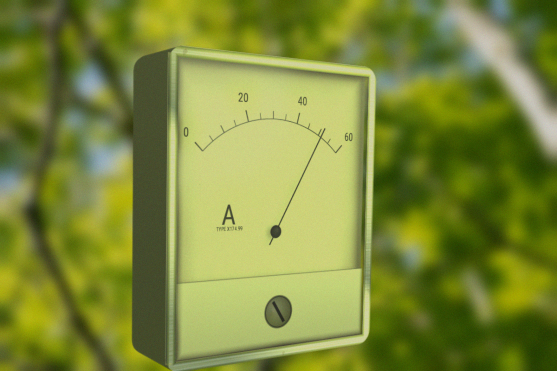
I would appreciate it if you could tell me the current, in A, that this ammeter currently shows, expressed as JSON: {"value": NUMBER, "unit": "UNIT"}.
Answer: {"value": 50, "unit": "A"}
